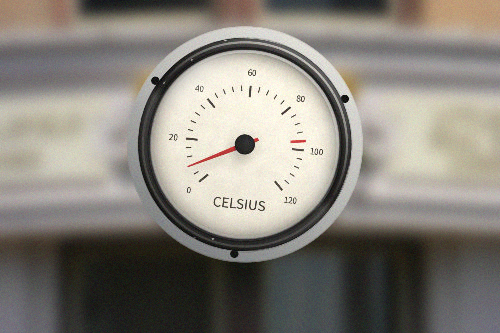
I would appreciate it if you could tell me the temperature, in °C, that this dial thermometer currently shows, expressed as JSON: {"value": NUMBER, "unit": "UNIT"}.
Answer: {"value": 8, "unit": "°C"}
